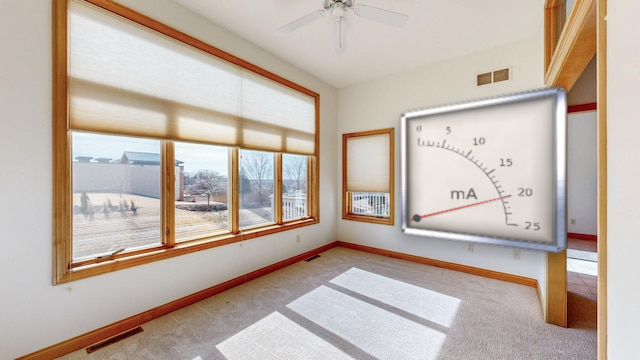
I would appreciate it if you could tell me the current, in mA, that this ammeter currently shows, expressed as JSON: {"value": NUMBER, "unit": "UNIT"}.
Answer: {"value": 20, "unit": "mA"}
